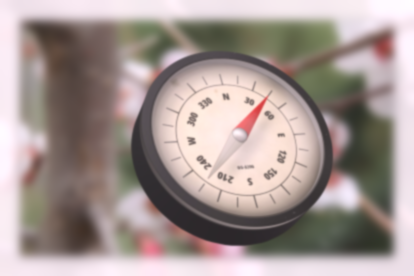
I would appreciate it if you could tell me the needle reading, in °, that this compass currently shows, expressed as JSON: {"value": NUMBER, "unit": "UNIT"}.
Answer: {"value": 45, "unit": "°"}
